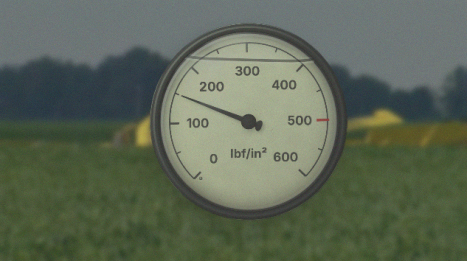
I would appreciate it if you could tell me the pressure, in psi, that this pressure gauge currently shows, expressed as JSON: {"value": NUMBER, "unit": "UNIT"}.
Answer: {"value": 150, "unit": "psi"}
